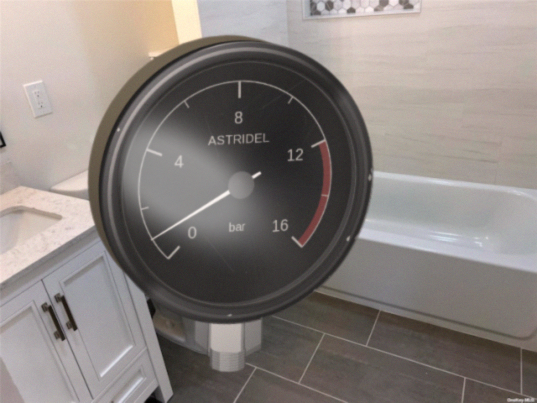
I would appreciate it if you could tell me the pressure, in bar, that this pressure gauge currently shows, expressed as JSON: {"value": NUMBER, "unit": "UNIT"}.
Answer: {"value": 1, "unit": "bar"}
